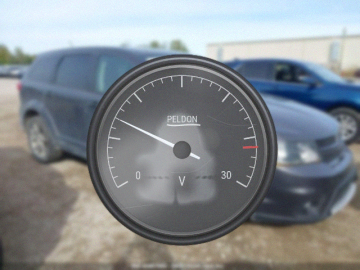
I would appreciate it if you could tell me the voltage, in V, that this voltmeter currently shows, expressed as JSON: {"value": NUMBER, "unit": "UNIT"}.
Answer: {"value": 7, "unit": "V"}
